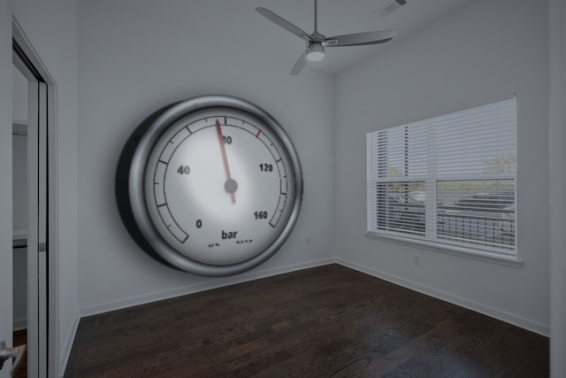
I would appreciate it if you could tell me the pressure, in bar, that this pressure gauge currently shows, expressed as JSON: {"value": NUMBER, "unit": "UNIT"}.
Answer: {"value": 75, "unit": "bar"}
